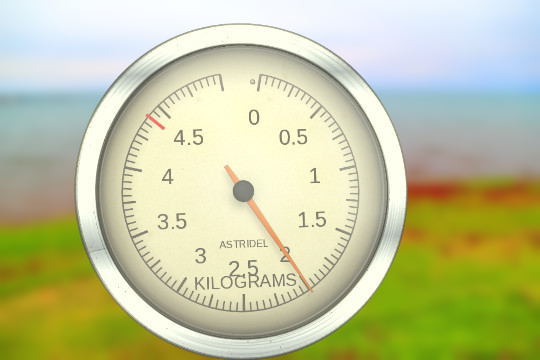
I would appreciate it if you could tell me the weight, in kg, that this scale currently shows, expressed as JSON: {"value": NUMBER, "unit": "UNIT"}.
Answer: {"value": 2, "unit": "kg"}
